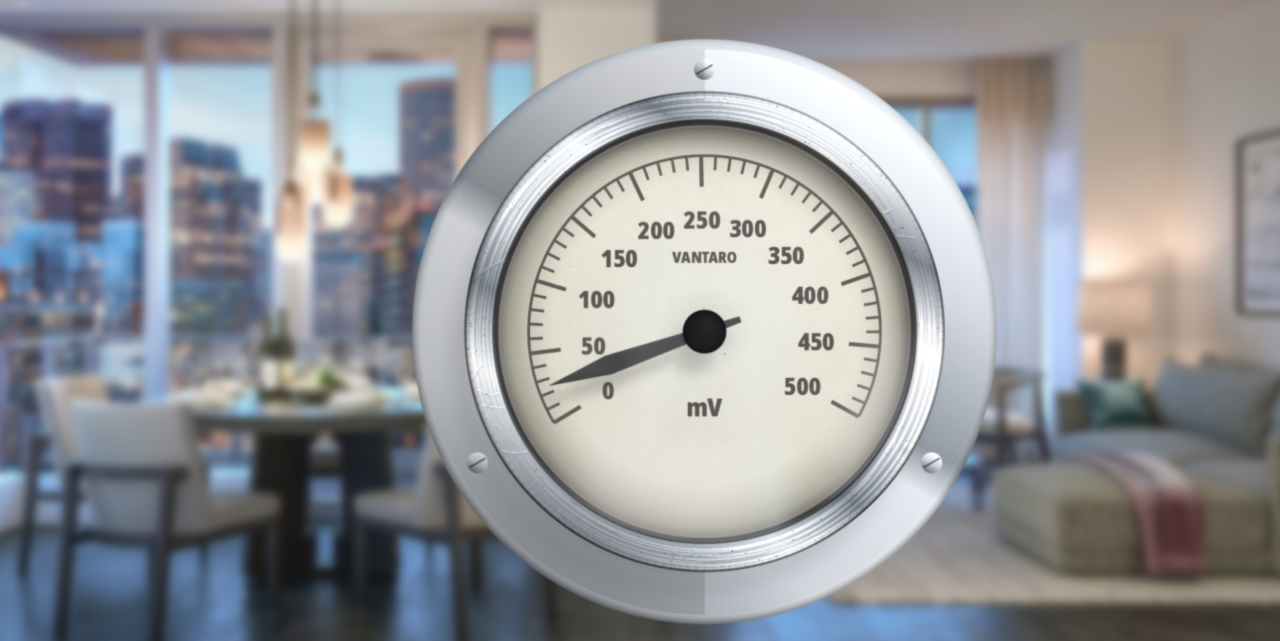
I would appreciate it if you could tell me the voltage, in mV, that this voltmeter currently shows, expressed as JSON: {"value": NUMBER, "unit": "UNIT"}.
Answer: {"value": 25, "unit": "mV"}
